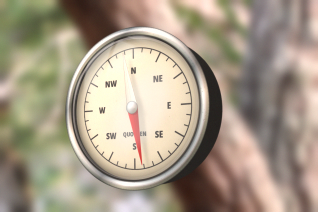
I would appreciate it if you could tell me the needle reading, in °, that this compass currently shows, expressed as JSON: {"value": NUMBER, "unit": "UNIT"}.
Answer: {"value": 170, "unit": "°"}
